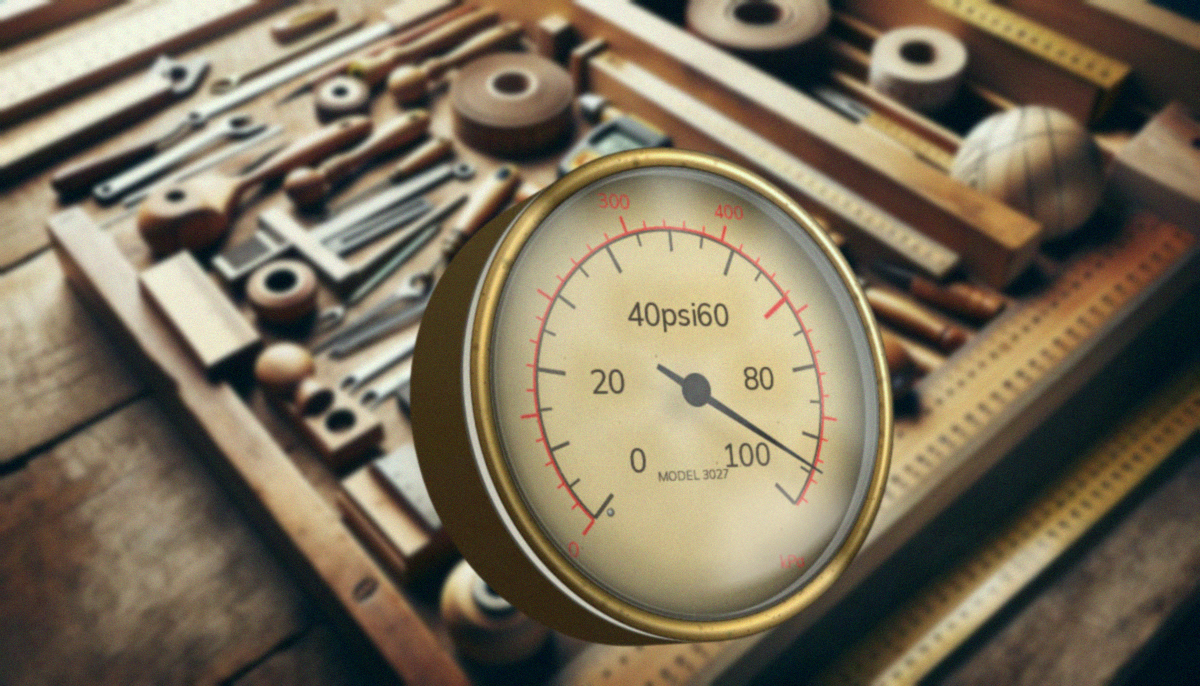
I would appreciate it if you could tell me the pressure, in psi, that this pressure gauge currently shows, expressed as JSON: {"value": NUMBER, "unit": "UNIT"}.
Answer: {"value": 95, "unit": "psi"}
